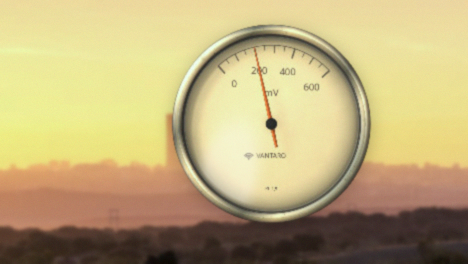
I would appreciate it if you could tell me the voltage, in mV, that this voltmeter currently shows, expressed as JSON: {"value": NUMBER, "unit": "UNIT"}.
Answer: {"value": 200, "unit": "mV"}
